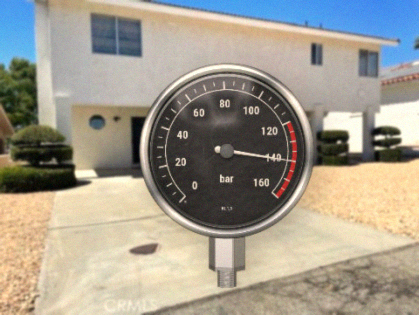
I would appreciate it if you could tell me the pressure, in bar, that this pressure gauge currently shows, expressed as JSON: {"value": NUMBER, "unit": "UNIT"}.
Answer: {"value": 140, "unit": "bar"}
